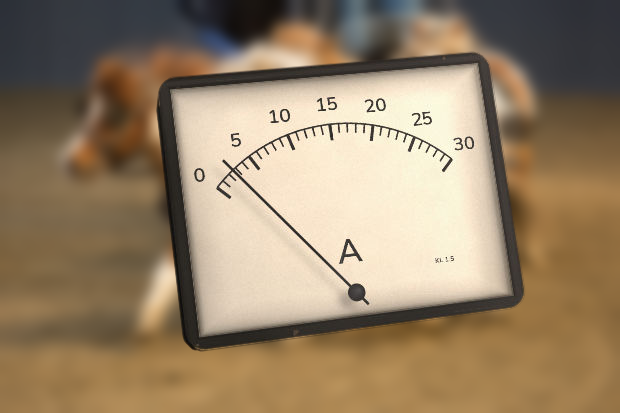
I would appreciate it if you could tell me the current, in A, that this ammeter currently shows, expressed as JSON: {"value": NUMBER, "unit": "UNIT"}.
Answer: {"value": 2.5, "unit": "A"}
